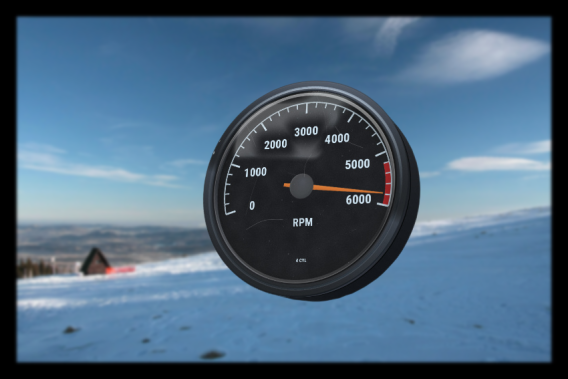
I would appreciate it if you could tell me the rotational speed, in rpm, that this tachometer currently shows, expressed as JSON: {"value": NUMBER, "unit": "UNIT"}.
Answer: {"value": 5800, "unit": "rpm"}
